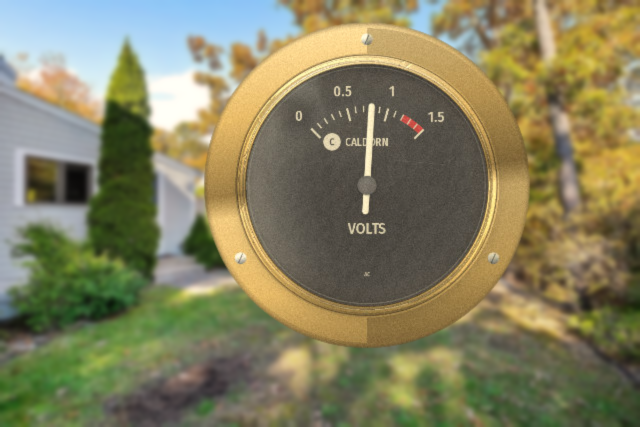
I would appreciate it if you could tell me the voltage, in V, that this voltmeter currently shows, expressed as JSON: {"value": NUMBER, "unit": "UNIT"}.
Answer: {"value": 0.8, "unit": "V"}
